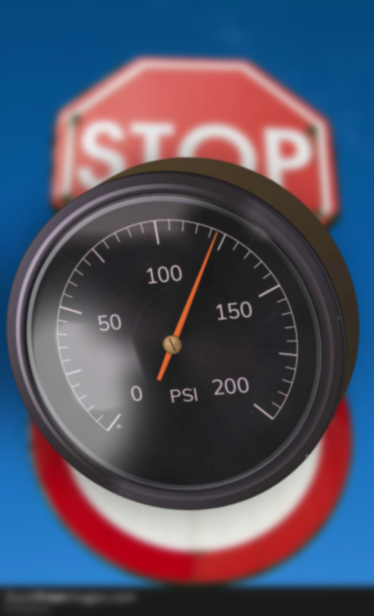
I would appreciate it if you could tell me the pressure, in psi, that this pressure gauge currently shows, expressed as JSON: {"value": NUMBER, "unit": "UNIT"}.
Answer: {"value": 122.5, "unit": "psi"}
